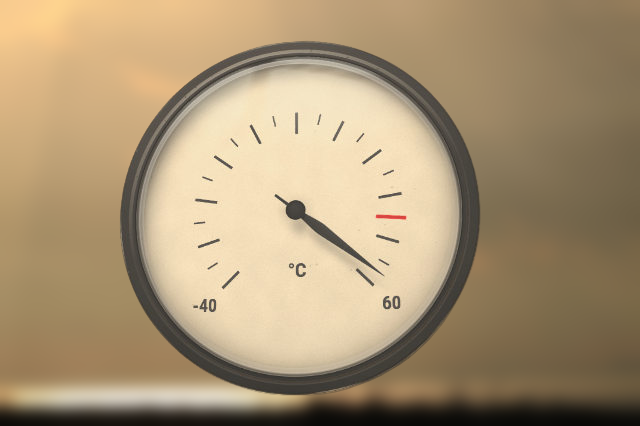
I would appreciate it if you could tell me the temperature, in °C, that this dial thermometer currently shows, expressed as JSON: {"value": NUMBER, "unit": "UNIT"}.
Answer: {"value": 57.5, "unit": "°C"}
